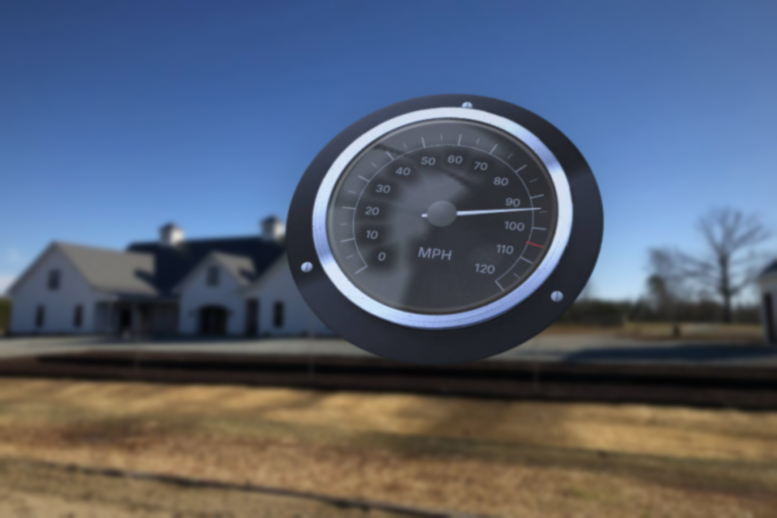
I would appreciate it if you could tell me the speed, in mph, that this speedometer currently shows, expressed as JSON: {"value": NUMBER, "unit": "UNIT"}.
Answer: {"value": 95, "unit": "mph"}
